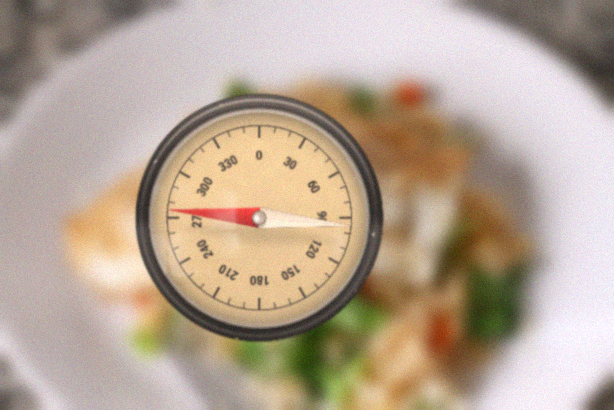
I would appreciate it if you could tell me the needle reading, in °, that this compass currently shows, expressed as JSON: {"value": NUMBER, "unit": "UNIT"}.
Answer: {"value": 275, "unit": "°"}
